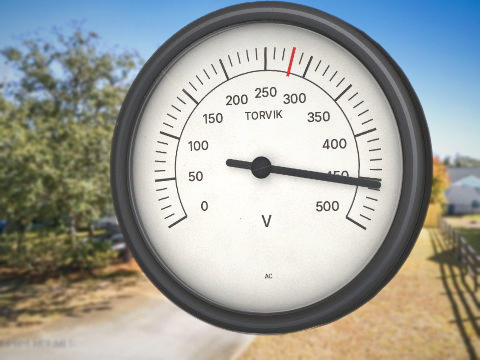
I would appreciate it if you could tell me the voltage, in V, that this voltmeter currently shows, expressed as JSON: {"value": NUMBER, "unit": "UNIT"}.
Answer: {"value": 455, "unit": "V"}
